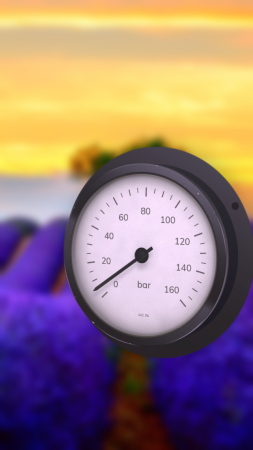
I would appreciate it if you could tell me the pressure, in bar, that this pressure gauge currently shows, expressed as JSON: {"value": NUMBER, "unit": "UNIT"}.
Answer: {"value": 5, "unit": "bar"}
